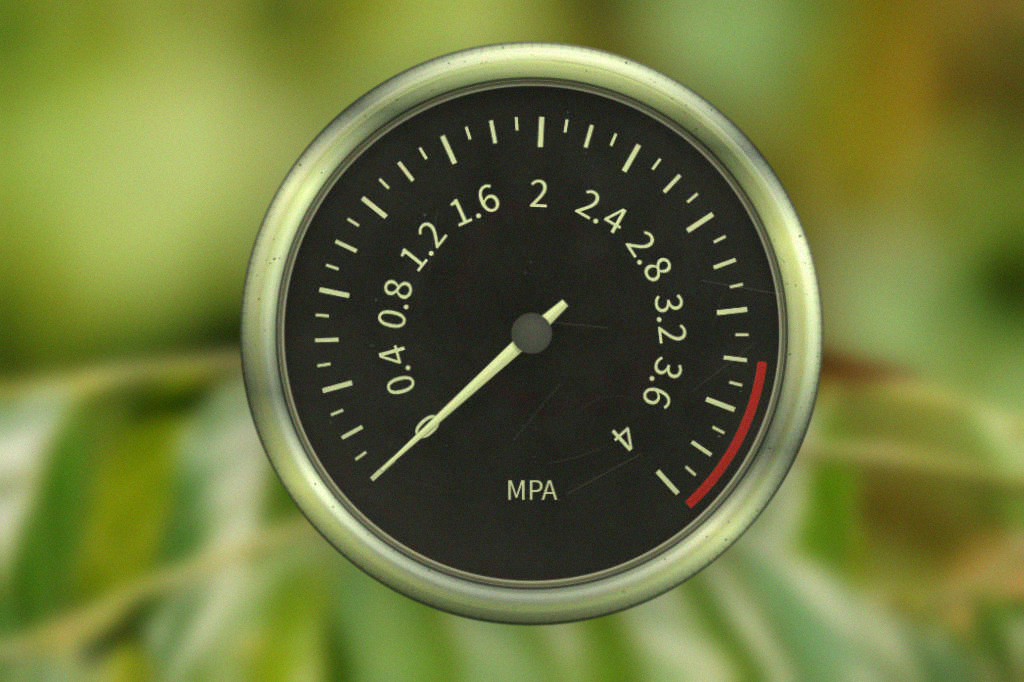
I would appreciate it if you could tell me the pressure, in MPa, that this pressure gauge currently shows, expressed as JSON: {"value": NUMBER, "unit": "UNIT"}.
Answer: {"value": 0, "unit": "MPa"}
